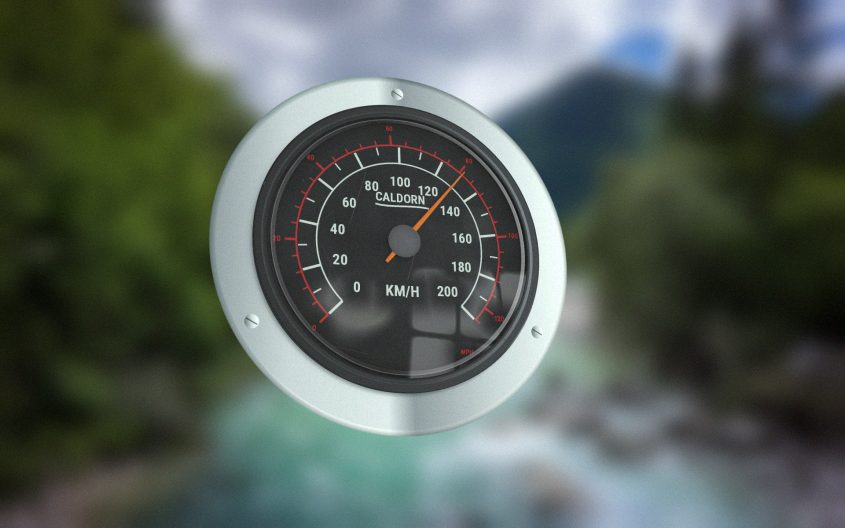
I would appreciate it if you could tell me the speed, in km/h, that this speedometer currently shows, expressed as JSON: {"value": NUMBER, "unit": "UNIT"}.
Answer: {"value": 130, "unit": "km/h"}
